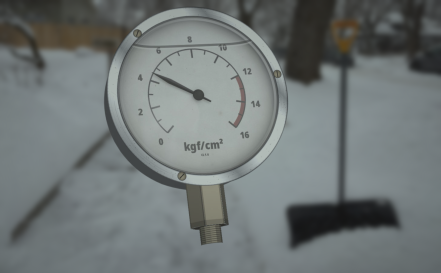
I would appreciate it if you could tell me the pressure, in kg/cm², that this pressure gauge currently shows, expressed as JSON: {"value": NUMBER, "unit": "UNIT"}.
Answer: {"value": 4.5, "unit": "kg/cm²"}
